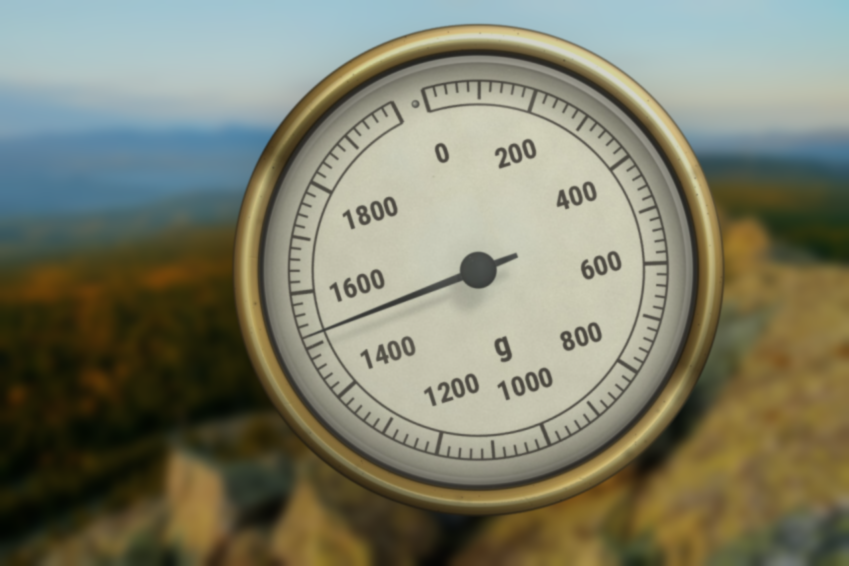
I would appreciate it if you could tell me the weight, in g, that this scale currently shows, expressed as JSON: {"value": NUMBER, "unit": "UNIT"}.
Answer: {"value": 1520, "unit": "g"}
